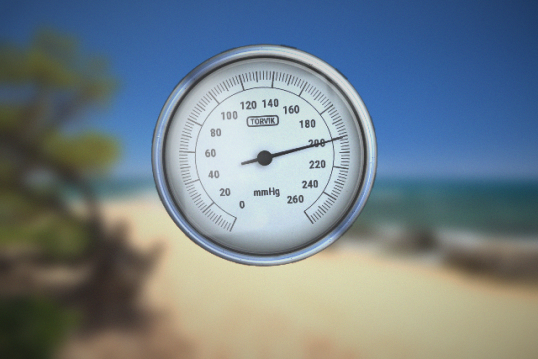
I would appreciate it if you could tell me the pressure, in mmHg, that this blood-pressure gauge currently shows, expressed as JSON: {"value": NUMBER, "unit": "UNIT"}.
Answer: {"value": 200, "unit": "mmHg"}
